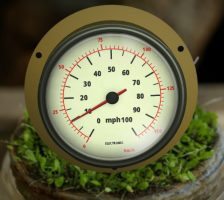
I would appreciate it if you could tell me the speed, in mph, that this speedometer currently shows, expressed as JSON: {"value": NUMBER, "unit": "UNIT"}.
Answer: {"value": 10, "unit": "mph"}
